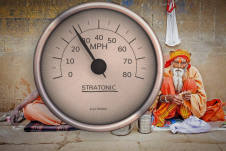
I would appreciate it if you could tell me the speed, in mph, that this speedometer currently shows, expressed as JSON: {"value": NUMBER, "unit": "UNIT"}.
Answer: {"value": 27.5, "unit": "mph"}
